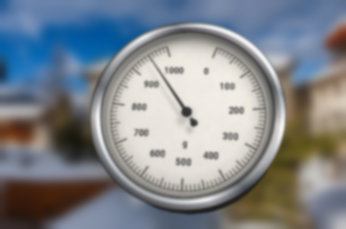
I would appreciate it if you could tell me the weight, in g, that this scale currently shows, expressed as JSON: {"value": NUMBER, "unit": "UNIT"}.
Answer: {"value": 950, "unit": "g"}
